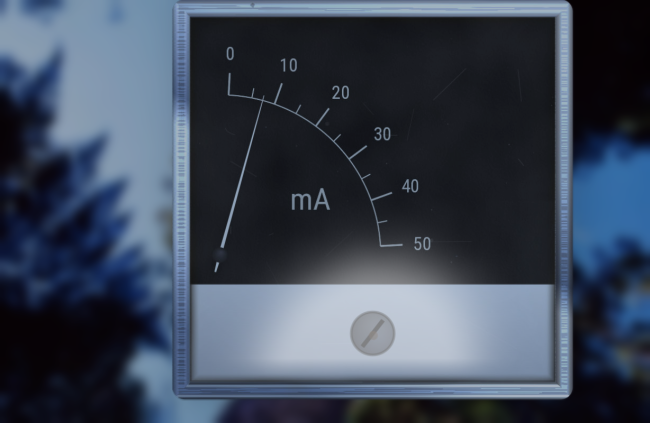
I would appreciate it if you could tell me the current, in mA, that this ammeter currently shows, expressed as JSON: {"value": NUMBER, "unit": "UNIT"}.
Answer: {"value": 7.5, "unit": "mA"}
